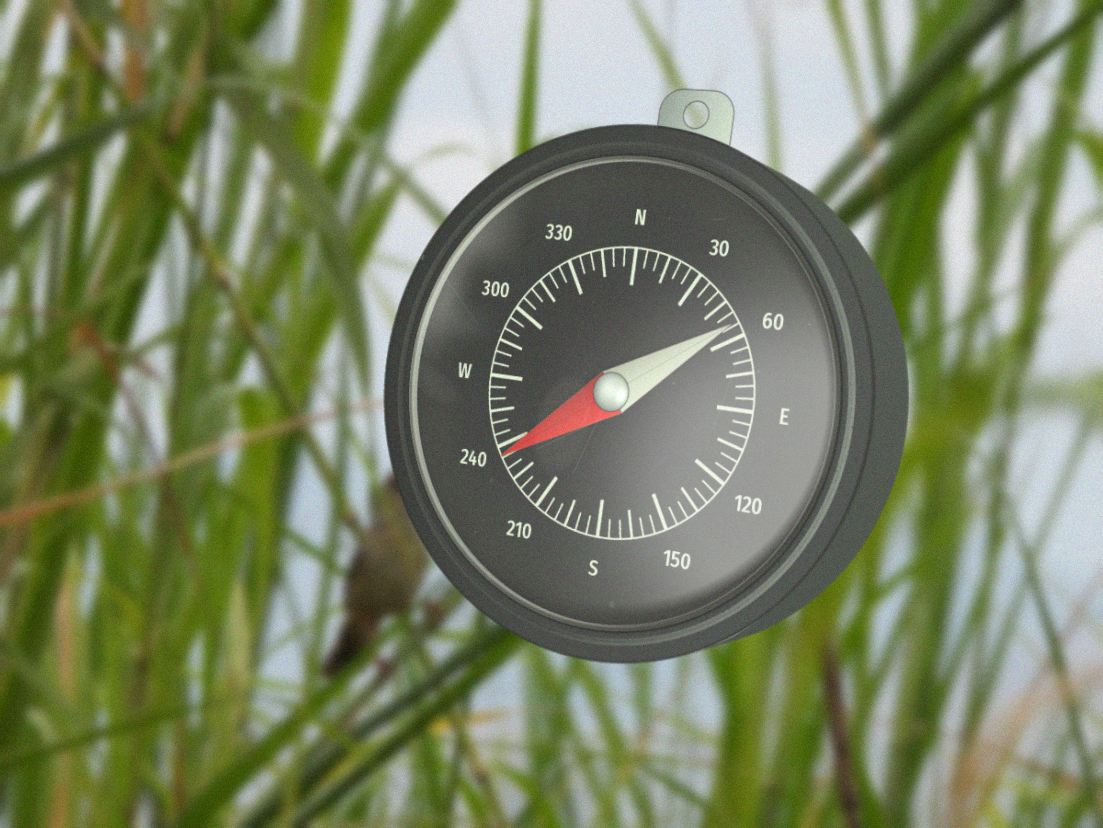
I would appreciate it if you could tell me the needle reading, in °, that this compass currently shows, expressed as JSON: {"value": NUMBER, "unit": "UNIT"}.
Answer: {"value": 235, "unit": "°"}
